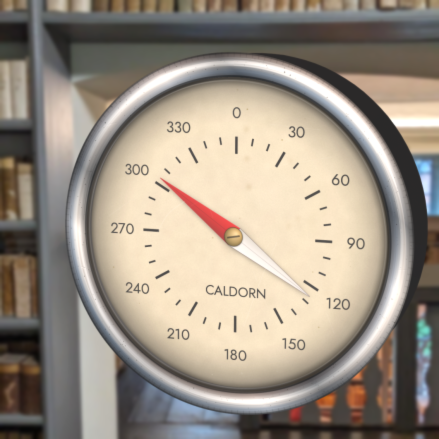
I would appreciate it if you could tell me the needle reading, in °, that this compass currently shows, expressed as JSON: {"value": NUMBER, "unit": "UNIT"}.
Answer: {"value": 305, "unit": "°"}
